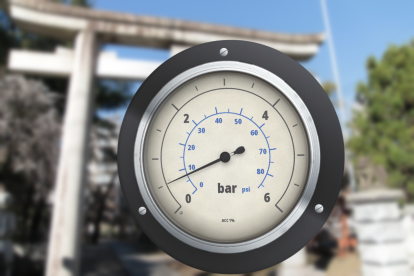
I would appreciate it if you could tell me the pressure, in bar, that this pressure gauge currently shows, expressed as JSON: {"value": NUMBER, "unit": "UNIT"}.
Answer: {"value": 0.5, "unit": "bar"}
